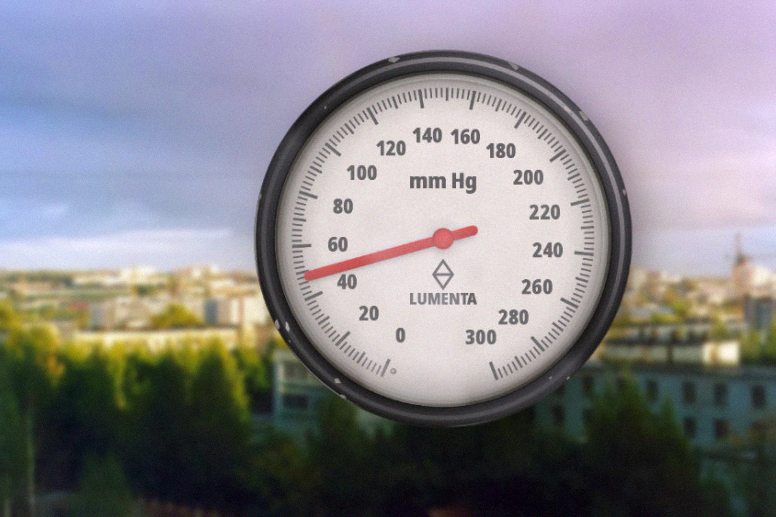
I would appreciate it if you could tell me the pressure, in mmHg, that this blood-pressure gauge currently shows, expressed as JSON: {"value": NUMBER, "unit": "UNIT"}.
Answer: {"value": 48, "unit": "mmHg"}
